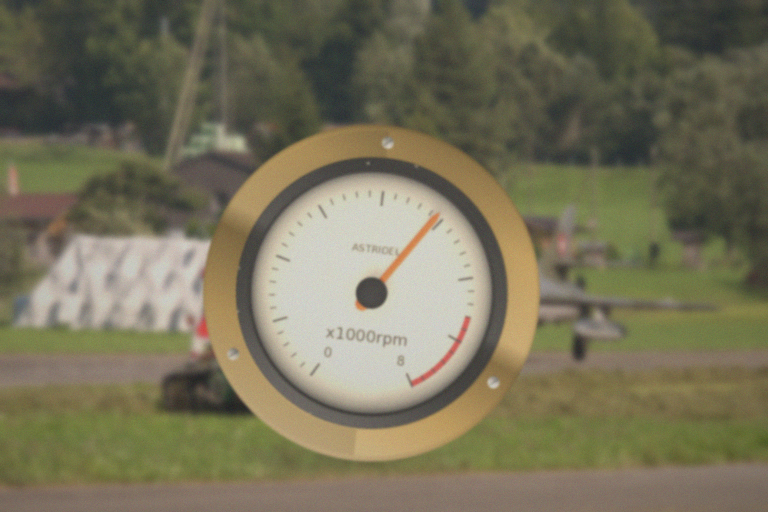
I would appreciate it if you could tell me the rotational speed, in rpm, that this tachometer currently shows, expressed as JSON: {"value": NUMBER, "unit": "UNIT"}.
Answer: {"value": 4900, "unit": "rpm"}
